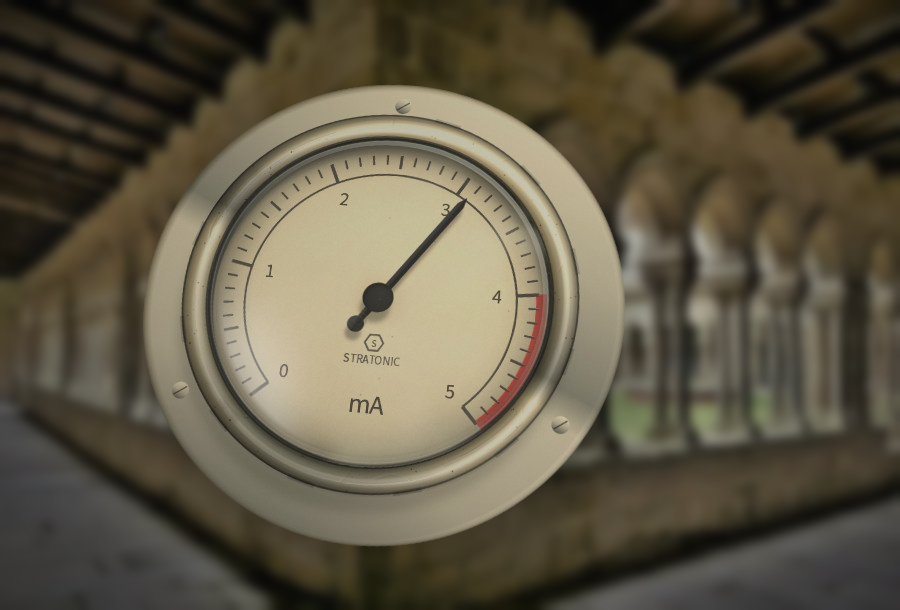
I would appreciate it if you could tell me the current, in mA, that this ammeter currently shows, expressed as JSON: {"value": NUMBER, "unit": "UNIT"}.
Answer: {"value": 3.1, "unit": "mA"}
